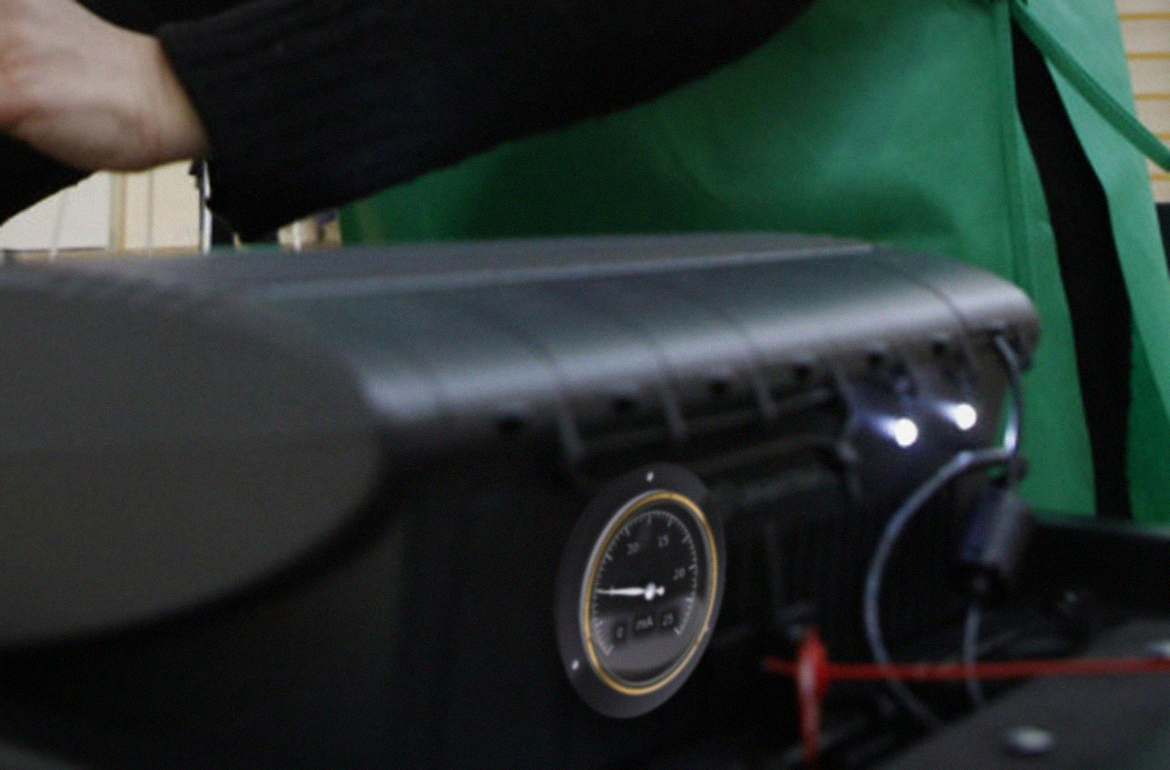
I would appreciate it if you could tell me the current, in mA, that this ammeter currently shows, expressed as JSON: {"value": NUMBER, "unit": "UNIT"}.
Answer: {"value": 5, "unit": "mA"}
